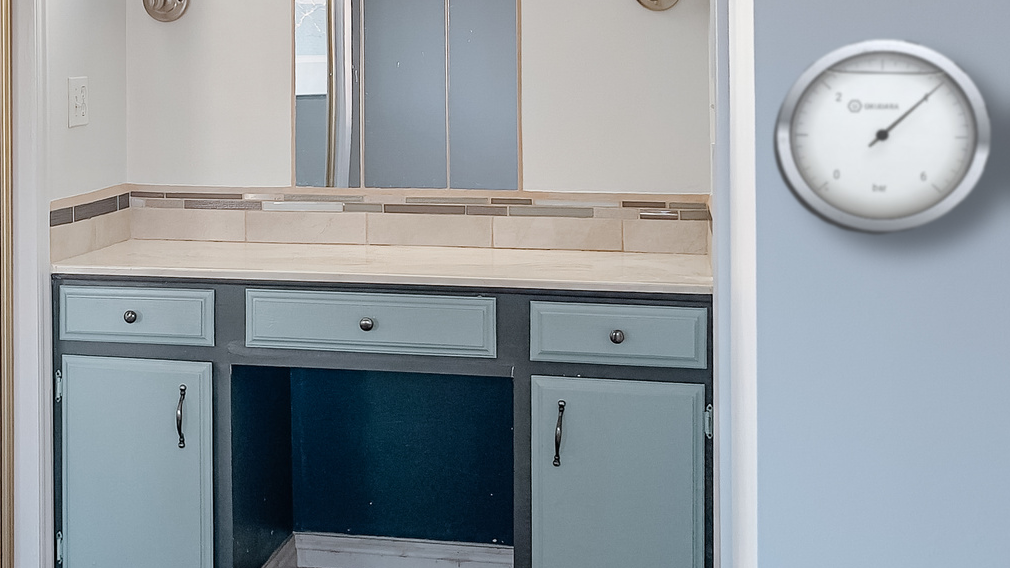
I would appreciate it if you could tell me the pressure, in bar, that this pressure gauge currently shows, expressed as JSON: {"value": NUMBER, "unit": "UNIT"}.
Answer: {"value": 4, "unit": "bar"}
